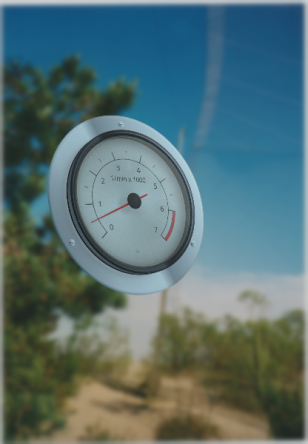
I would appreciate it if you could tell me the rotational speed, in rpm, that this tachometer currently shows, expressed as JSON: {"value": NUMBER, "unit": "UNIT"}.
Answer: {"value": 500, "unit": "rpm"}
